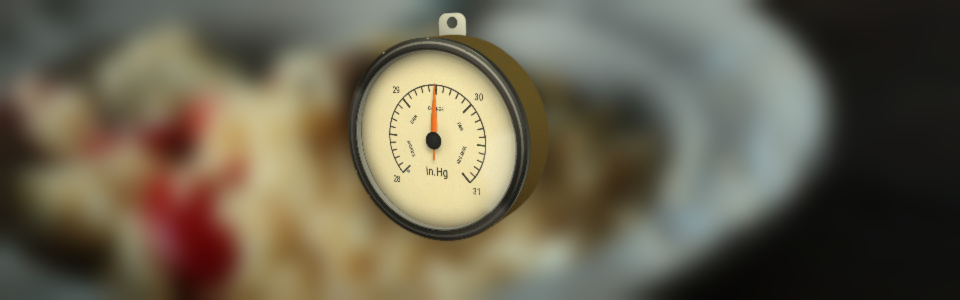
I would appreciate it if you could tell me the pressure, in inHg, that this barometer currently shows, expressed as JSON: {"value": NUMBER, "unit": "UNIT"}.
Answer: {"value": 29.5, "unit": "inHg"}
